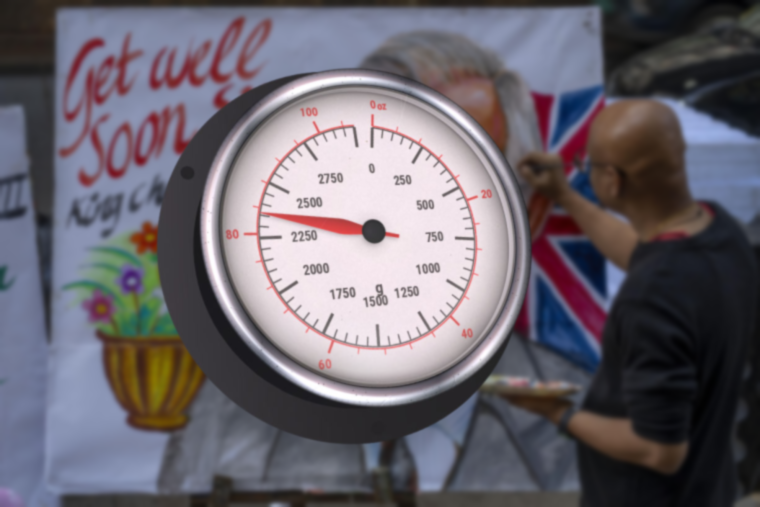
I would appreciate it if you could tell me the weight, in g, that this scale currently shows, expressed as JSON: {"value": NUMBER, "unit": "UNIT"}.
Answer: {"value": 2350, "unit": "g"}
